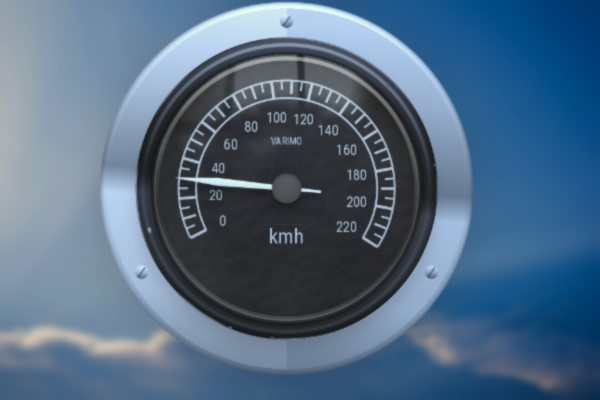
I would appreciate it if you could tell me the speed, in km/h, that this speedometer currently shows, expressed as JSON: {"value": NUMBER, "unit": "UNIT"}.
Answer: {"value": 30, "unit": "km/h"}
